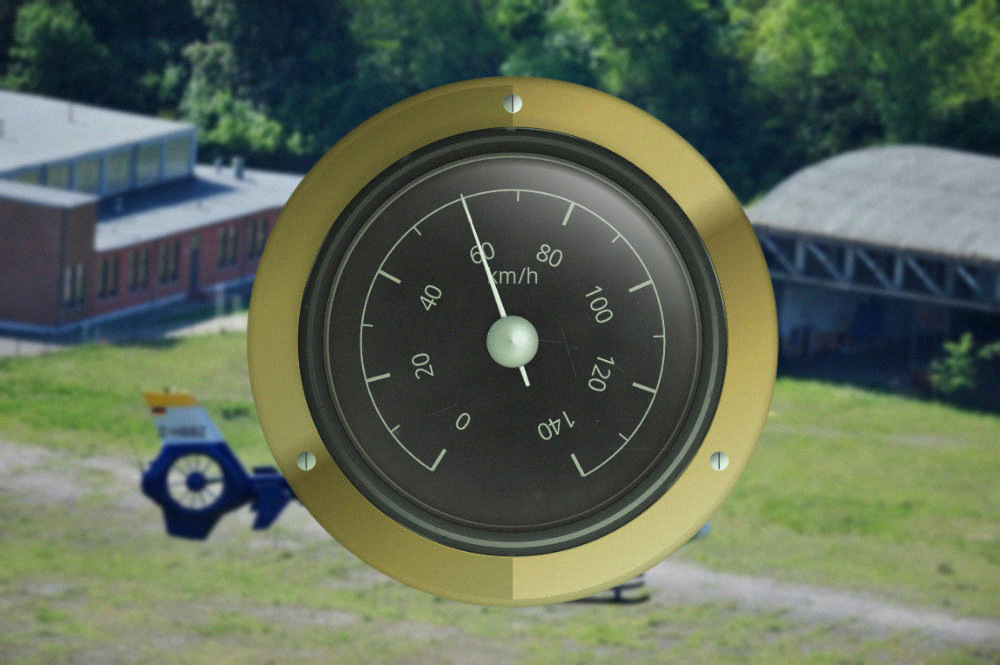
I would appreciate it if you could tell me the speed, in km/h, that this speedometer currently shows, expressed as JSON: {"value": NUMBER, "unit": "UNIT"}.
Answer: {"value": 60, "unit": "km/h"}
